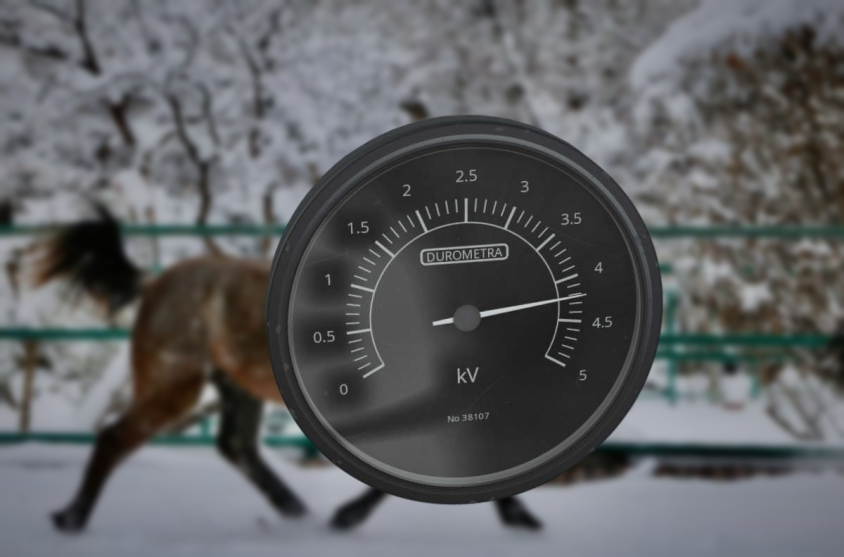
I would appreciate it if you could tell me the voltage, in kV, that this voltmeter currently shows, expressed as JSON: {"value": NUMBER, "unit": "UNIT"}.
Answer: {"value": 4.2, "unit": "kV"}
